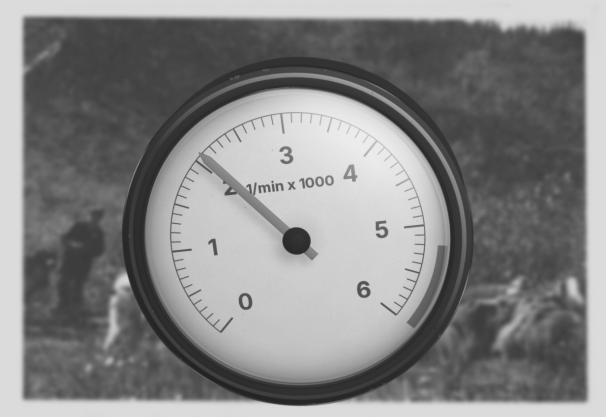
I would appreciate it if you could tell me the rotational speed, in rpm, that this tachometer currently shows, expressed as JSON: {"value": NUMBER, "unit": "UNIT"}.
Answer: {"value": 2100, "unit": "rpm"}
